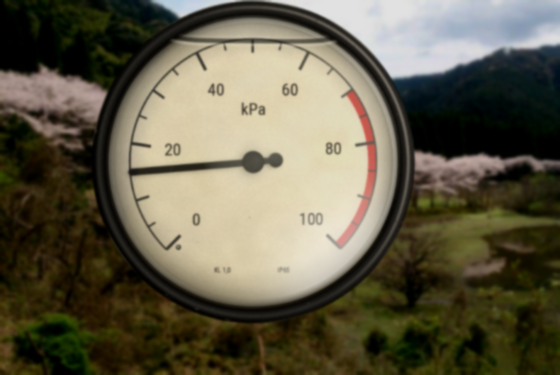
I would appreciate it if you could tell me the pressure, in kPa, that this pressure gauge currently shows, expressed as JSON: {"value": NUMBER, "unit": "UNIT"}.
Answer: {"value": 15, "unit": "kPa"}
